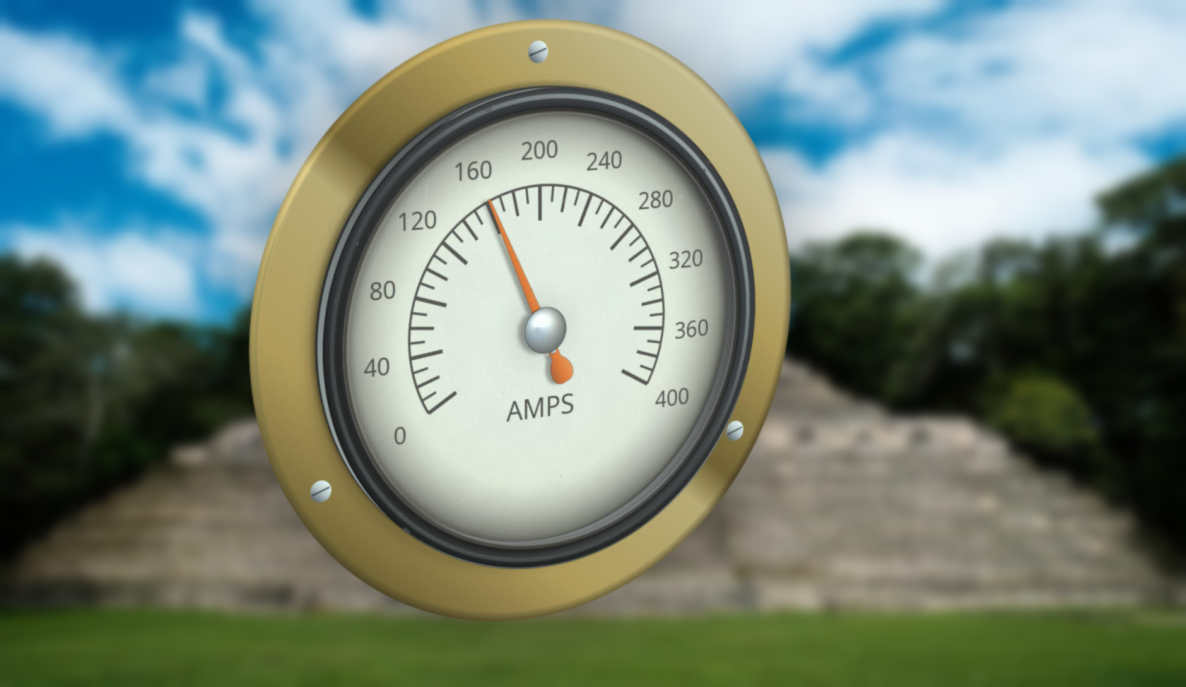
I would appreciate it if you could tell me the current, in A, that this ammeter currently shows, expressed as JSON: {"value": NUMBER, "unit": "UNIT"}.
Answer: {"value": 160, "unit": "A"}
